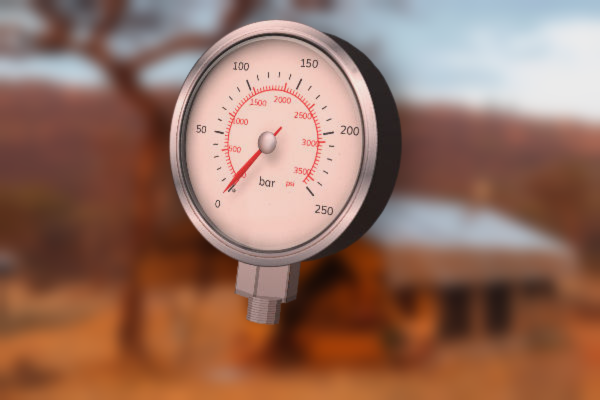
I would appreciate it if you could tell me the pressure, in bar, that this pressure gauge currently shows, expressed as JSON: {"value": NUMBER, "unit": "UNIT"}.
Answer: {"value": 0, "unit": "bar"}
